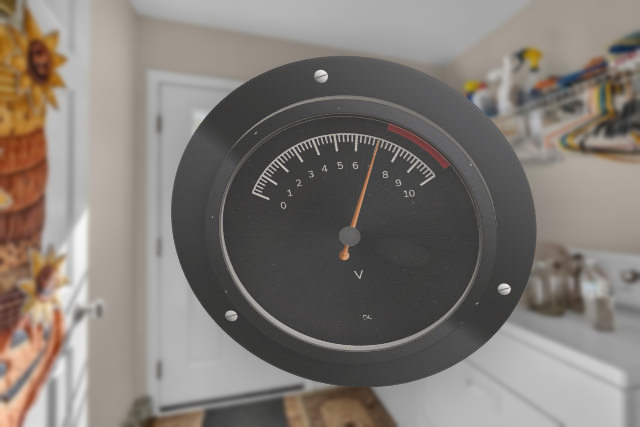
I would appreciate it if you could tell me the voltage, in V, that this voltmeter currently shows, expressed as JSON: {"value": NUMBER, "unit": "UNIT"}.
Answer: {"value": 7, "unit": "V"}
